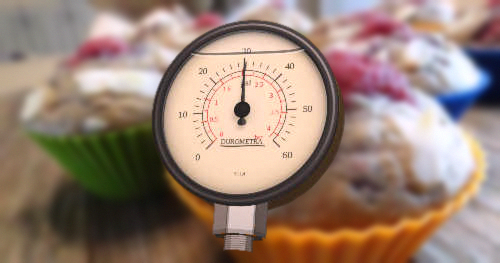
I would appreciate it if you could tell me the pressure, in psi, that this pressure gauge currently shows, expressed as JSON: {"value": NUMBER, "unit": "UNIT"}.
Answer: {"value": 30, "unit": "psi"}
